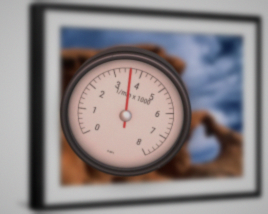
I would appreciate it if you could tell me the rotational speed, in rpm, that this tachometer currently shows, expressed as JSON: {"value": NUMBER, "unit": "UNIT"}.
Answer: {"value": 3600, "unit": "rpm"}
